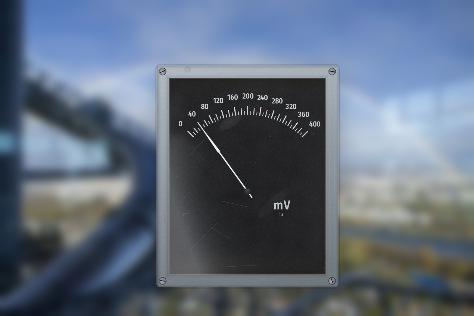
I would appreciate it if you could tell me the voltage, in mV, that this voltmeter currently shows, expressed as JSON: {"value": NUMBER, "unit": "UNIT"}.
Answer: {"value": 40, "unit": "mV"}
